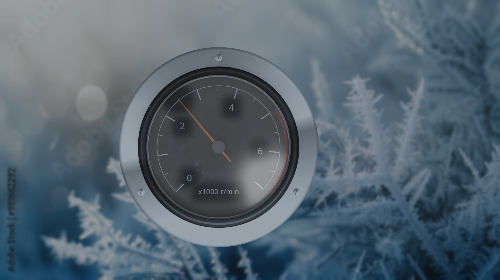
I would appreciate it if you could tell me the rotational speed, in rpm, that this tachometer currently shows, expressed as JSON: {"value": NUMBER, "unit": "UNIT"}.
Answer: {"value": 2500, "unit": "rpm"}
